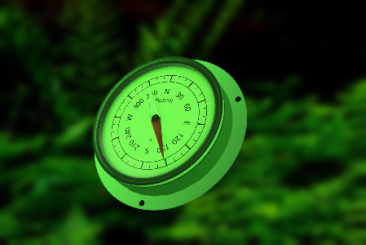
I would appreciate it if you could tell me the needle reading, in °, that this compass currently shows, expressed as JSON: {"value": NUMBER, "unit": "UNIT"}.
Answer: {"value": 150, "unit": "°"}
